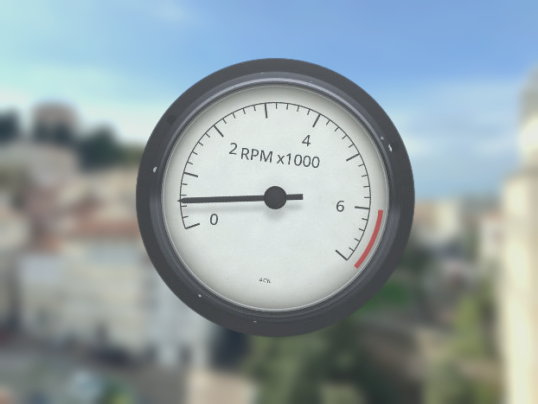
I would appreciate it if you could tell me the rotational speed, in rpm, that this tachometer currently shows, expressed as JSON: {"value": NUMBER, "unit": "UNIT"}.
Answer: {"value": 500, "unit": "rpm"}
